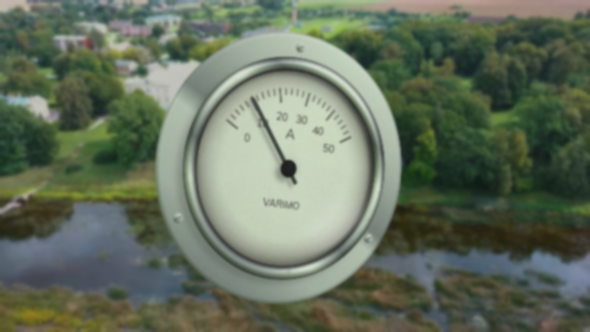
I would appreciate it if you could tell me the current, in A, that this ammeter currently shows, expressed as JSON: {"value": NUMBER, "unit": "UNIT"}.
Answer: {"value": 10, "unit": "A"}
